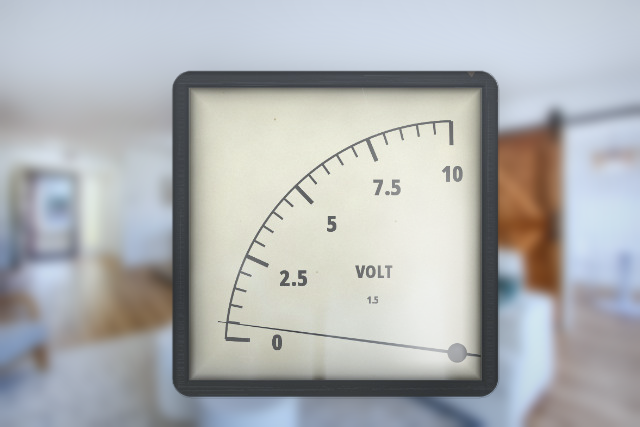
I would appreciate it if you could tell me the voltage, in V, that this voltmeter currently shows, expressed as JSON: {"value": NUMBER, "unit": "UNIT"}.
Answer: {"value": 0.5, "unit": "V"}
